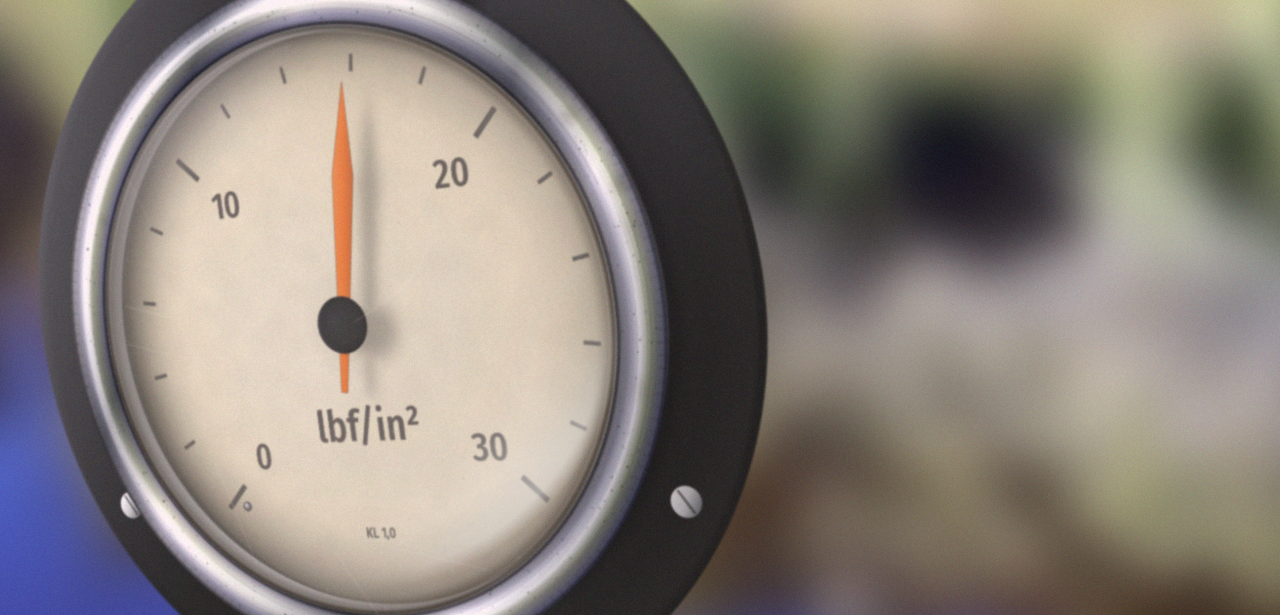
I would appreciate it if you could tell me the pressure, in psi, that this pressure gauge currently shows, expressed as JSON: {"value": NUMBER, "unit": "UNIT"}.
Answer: {"value": 16, "unit": "psi"}
